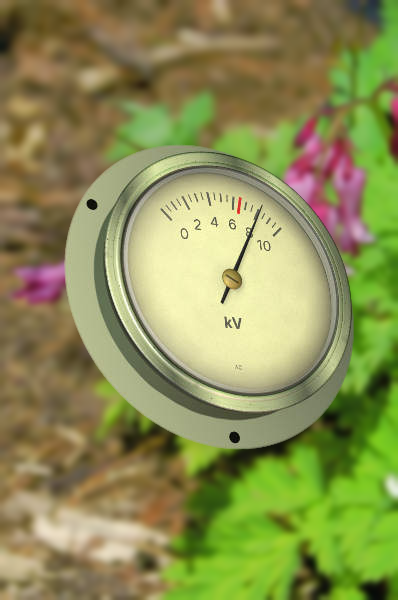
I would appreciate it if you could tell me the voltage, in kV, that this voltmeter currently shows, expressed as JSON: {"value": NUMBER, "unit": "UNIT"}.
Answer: {"value": 8, "unit": "kV"}
